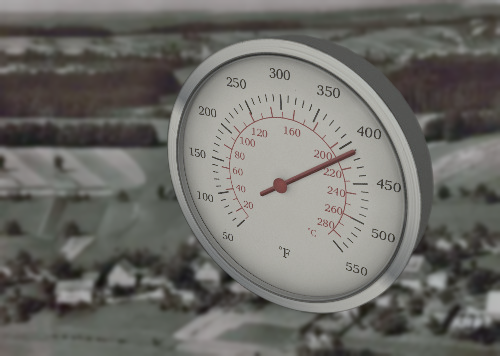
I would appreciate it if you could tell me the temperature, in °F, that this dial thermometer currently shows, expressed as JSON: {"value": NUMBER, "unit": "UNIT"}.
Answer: {"value": 410, "unit": "°F"}
